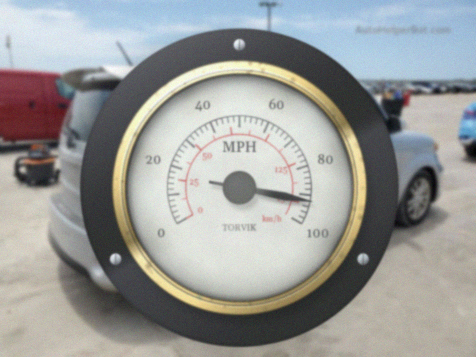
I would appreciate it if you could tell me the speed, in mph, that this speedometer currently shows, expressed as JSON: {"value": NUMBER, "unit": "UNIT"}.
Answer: {"value": 92, "unit": "mph"}
